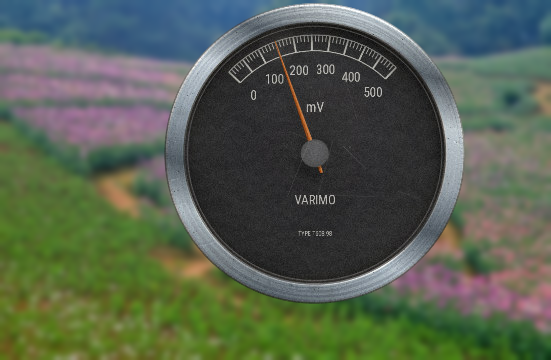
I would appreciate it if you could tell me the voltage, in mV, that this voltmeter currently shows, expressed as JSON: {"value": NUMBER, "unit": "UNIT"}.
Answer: {"value": 150, "unit": "mV"}
